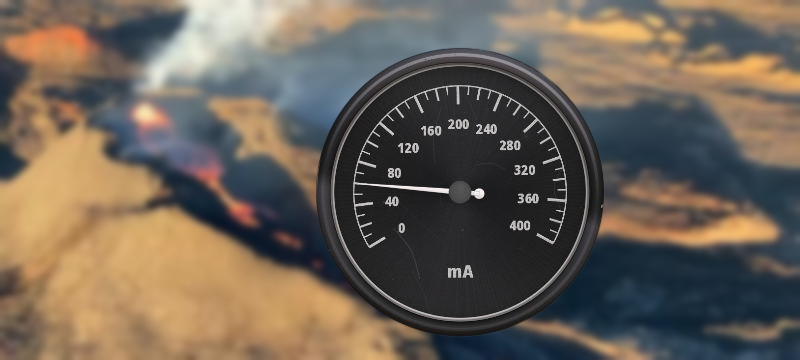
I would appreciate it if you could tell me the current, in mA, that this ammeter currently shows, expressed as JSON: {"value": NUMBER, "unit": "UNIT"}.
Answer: {"value": 60, "unit": "mA"}
